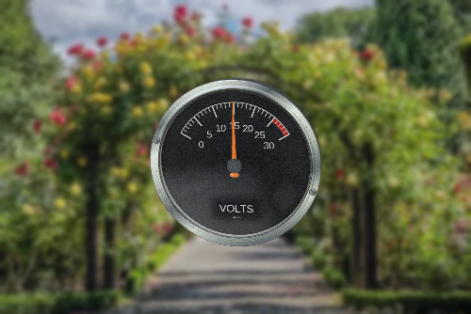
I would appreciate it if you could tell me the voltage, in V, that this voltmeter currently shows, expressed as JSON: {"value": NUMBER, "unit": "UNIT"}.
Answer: {"value": 15, "unit": "V"}
